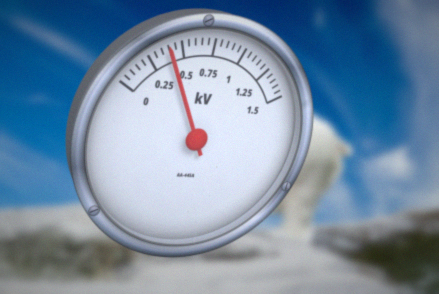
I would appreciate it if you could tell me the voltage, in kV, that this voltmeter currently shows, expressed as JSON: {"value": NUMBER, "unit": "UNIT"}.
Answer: {"value": 0.4, "unit": "kV"}
